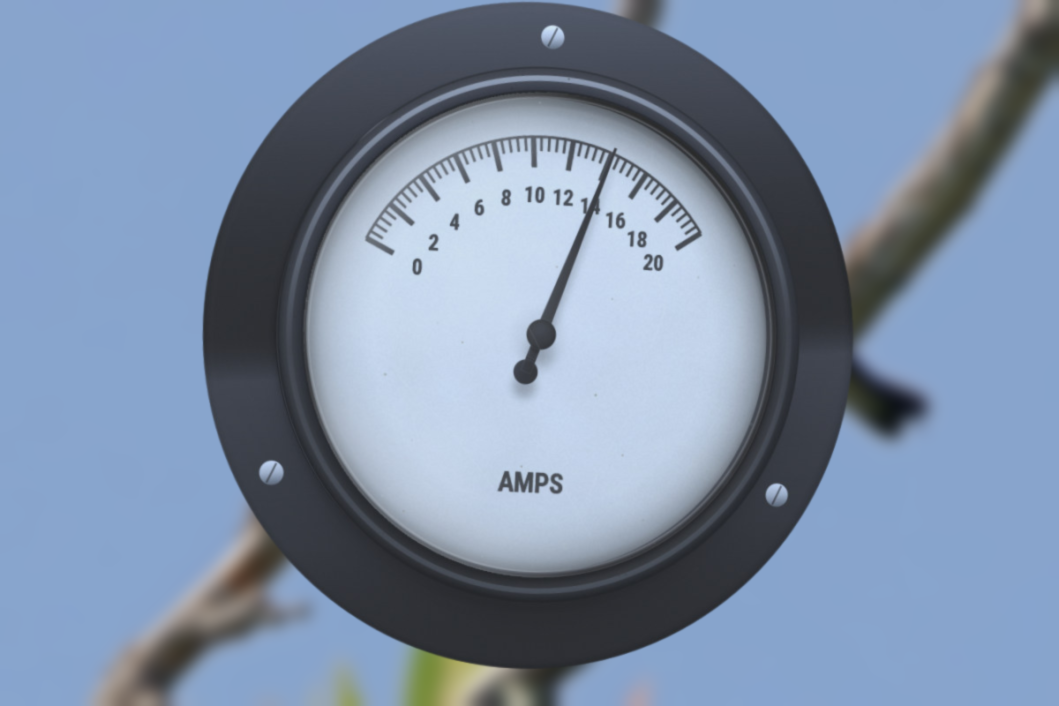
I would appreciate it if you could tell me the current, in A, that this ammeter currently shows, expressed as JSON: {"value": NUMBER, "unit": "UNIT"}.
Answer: {"value": 14, "unit": "A"}
